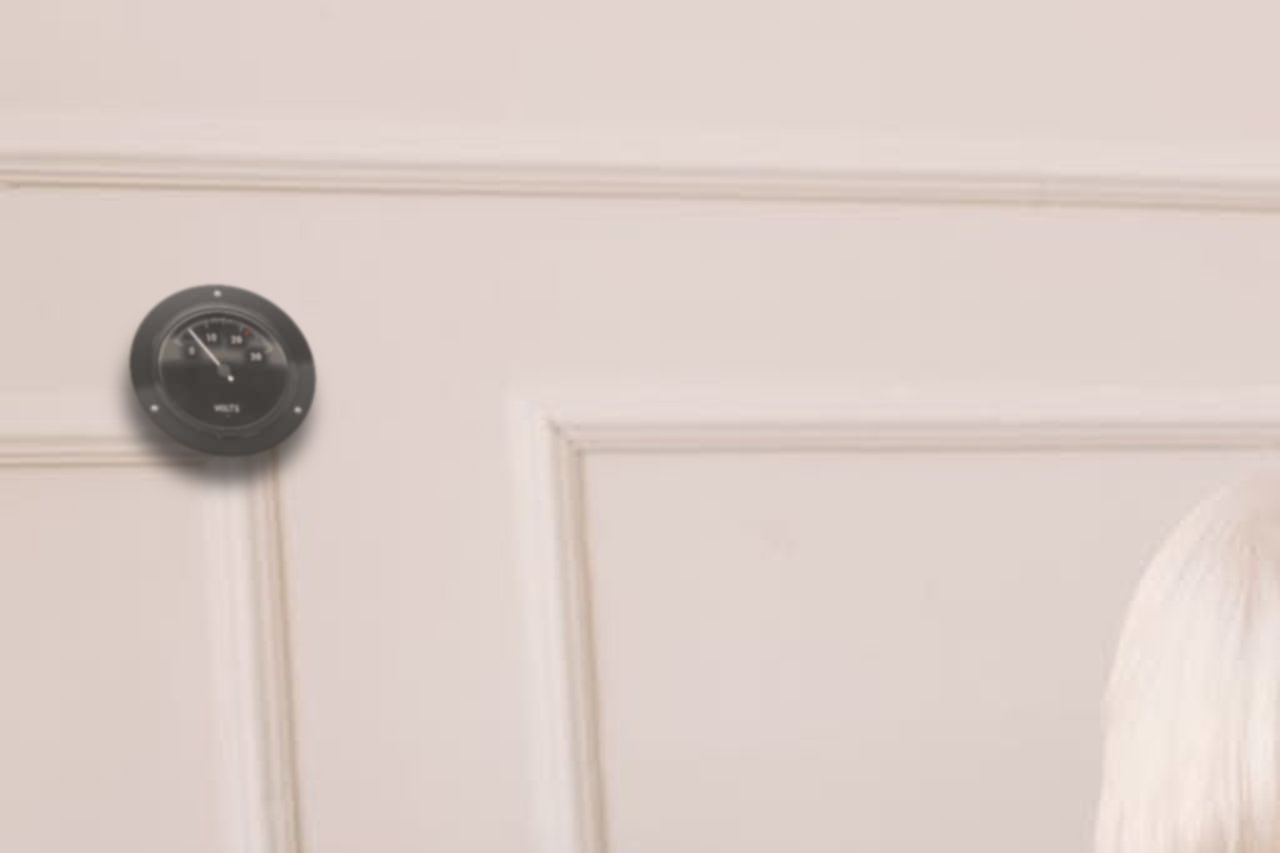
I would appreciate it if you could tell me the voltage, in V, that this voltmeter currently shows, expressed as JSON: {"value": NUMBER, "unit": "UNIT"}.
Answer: {"value": 5, "unit": "V"}
